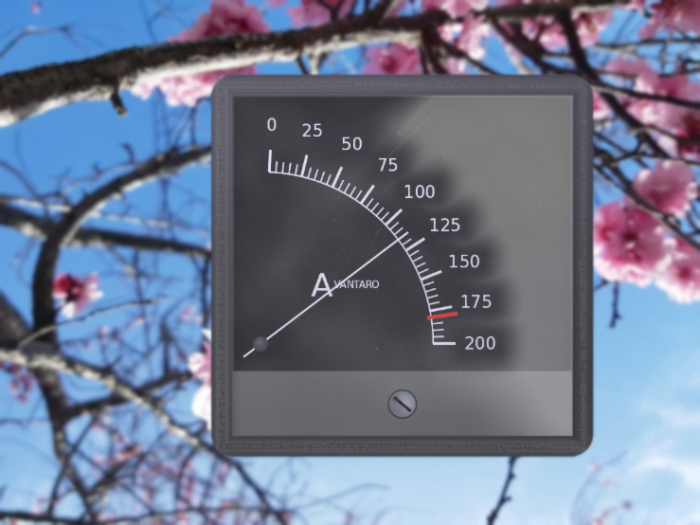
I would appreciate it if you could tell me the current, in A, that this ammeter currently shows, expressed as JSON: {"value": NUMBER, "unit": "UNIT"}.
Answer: {"value": 115, "unit": "A"}
